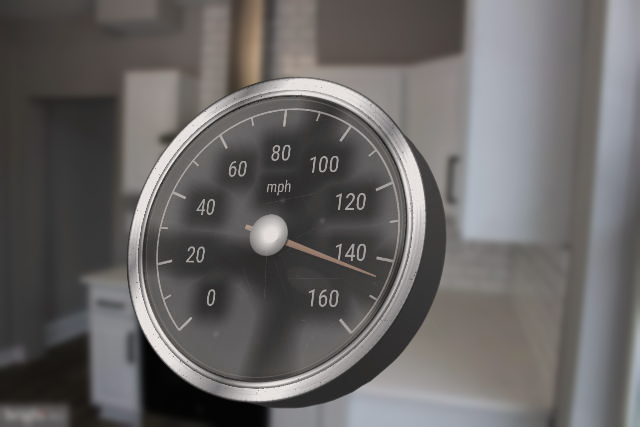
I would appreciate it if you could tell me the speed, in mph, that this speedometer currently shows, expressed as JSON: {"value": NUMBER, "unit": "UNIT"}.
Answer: {"value": 145, "unit": "mph"}
